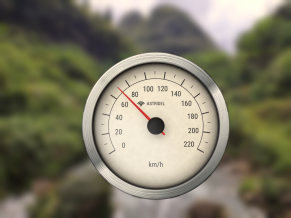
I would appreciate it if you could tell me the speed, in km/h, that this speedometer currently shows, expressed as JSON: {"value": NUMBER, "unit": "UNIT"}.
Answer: {"value": 70, "unit": "km/h"}
